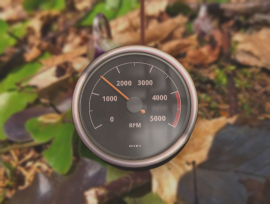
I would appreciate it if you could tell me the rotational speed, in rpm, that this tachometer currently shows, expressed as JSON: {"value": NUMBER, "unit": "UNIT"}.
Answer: {"value": 1500, "unit": "rpm"}
